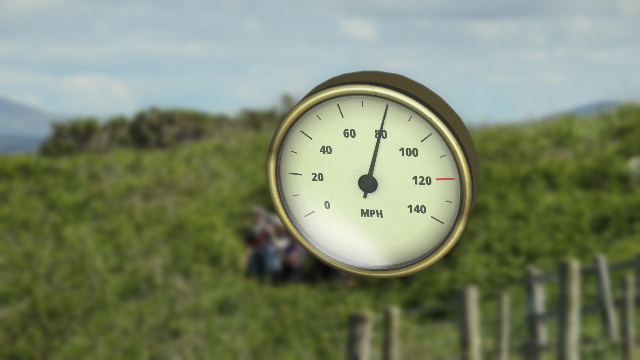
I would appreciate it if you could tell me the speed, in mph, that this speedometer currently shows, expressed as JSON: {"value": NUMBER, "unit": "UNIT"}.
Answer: {"value": 80, "unit": "mph"}
